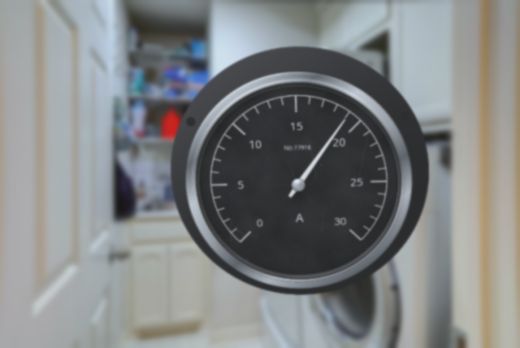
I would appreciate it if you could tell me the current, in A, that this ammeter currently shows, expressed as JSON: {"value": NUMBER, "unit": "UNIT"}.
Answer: {"value": 19, "unit": "A"}
